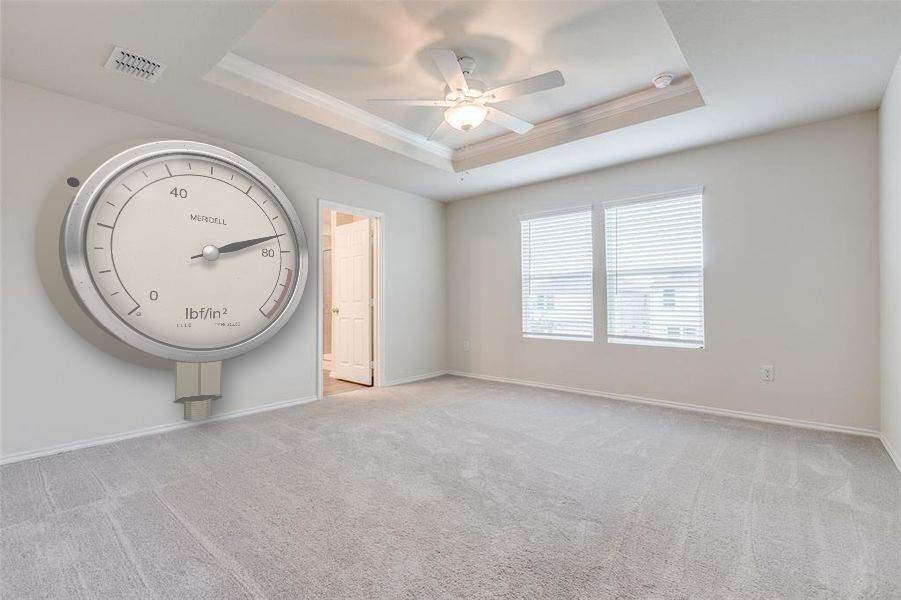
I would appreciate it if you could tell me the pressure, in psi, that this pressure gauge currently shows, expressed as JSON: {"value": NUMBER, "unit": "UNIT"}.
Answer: {"value": 75, "unit": "psi"}
